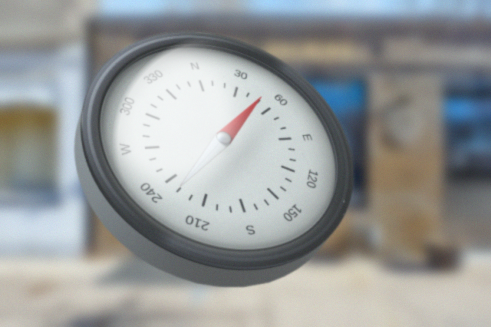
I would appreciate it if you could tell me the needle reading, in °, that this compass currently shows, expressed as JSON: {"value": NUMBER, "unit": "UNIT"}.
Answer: {"value": 50, "unit": "°"}
